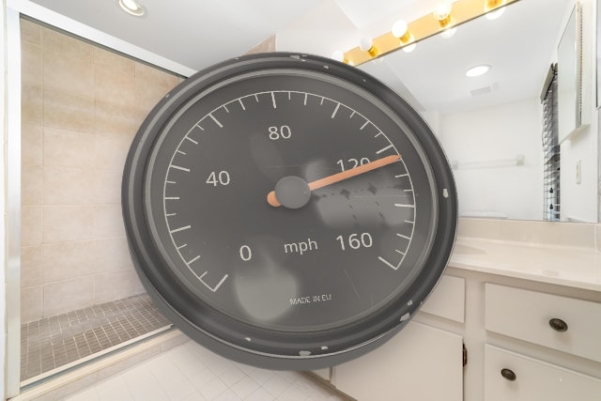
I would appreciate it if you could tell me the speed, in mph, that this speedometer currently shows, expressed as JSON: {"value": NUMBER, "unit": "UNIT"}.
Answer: {"value": 125, "unit": "mph"}
